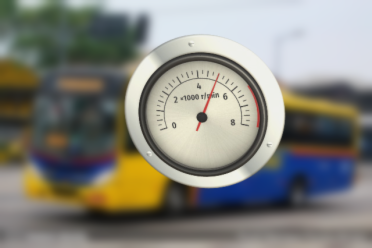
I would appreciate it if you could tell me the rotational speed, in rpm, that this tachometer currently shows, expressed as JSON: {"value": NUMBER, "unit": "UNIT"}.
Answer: {"value": 5000, "unit": "rpm"}
